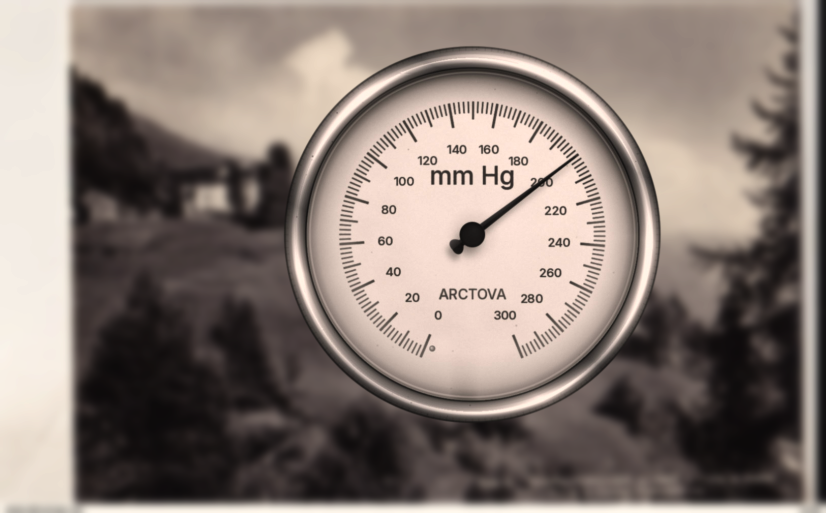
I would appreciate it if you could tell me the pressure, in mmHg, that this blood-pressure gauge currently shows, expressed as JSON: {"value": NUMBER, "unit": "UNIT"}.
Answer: {"value": 200, "unit": "mmHg"}
